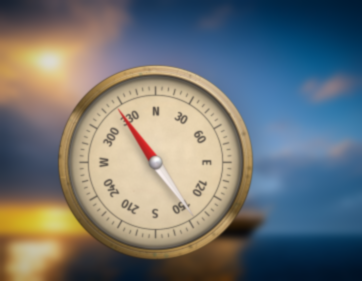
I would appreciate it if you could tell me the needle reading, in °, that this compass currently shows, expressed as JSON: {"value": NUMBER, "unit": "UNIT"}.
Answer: {"value": 325, "unit": "°"}
